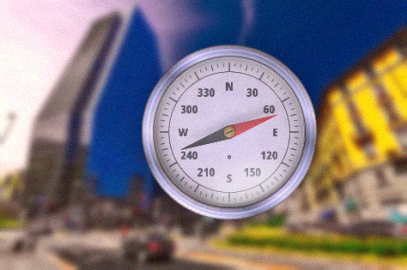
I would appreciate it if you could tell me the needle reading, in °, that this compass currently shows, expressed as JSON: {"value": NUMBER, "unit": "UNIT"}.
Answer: {"value": 70, "unit": "°"}
